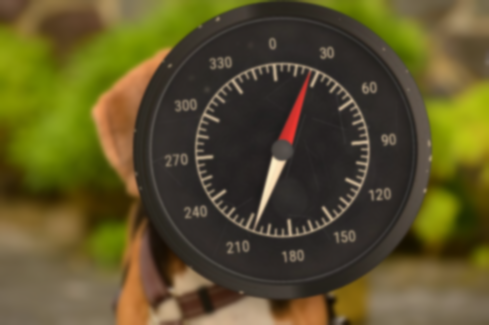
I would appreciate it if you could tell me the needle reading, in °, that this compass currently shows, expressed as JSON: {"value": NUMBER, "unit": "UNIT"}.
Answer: {"value": 25, "unit": "°"}
